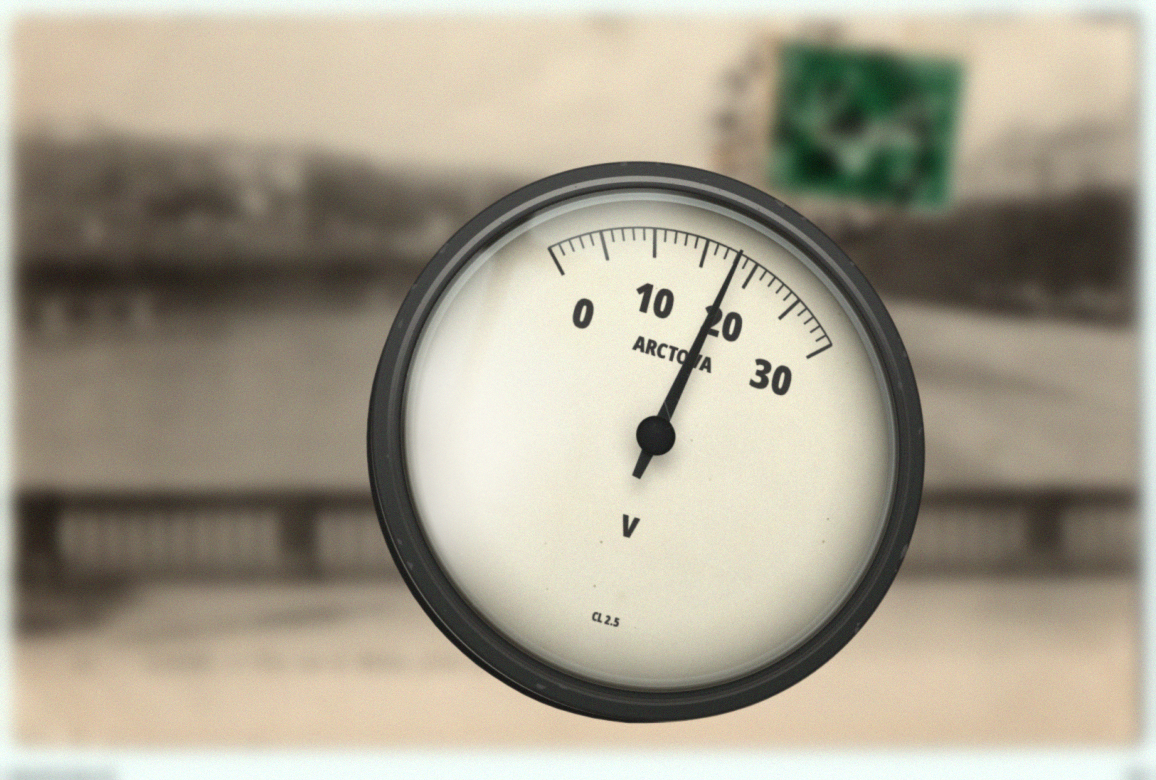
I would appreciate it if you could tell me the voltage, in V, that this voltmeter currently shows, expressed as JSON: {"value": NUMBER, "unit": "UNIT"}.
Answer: {"value": 18, "unit": "V"}
